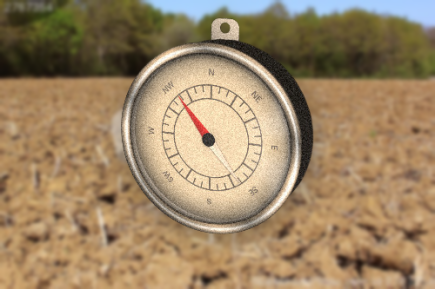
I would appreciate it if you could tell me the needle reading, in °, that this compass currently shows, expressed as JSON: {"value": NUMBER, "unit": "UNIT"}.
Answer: {"value": 320, "unit": "°"}
